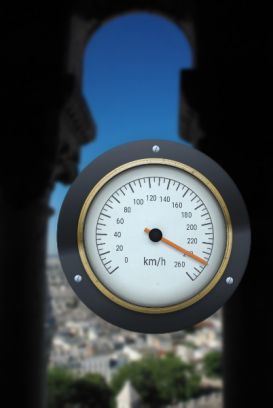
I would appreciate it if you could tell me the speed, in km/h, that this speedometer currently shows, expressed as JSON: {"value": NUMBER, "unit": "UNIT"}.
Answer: {"value": 240, "unit": "km/h"}
